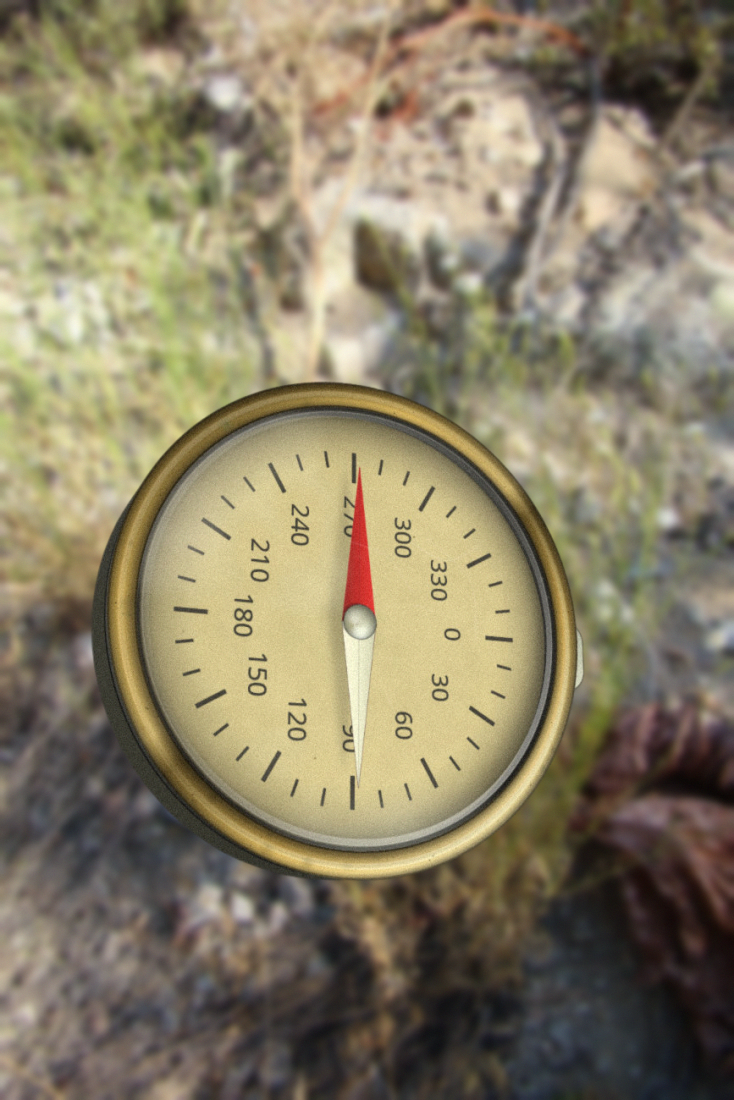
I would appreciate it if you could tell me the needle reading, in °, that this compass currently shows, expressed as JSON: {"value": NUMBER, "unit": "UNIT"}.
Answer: {"value": 270, "unit": "°"}
